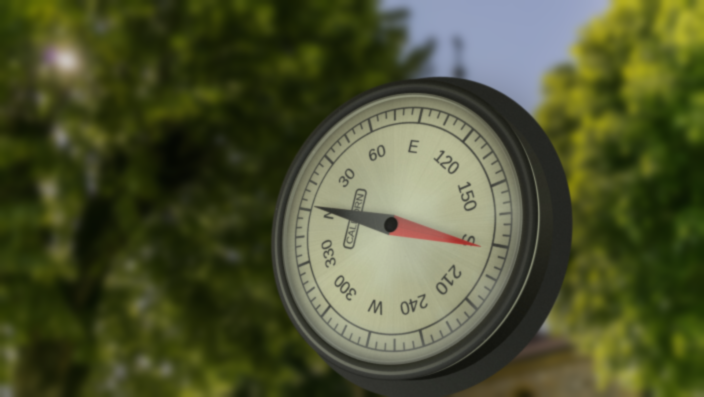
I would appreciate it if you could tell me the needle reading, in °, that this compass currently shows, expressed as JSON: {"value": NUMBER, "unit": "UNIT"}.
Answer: {"value": 182.5, "unit": "°"}
